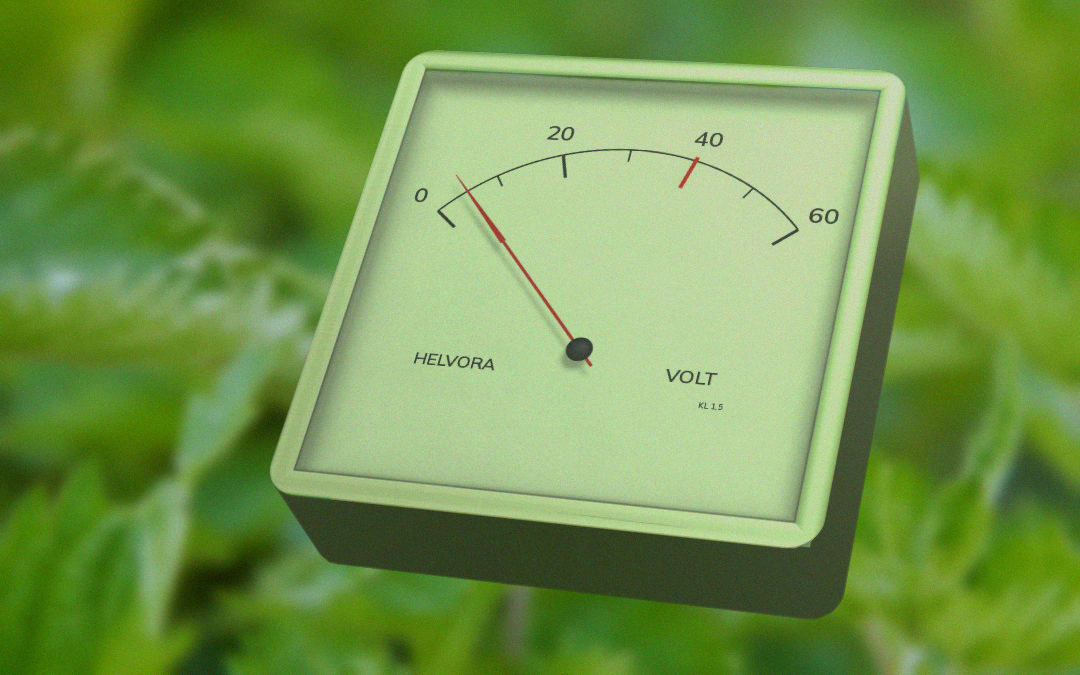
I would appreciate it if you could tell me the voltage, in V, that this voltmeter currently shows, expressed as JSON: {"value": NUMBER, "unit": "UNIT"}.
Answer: {"value": 5, "unit": "V"}
